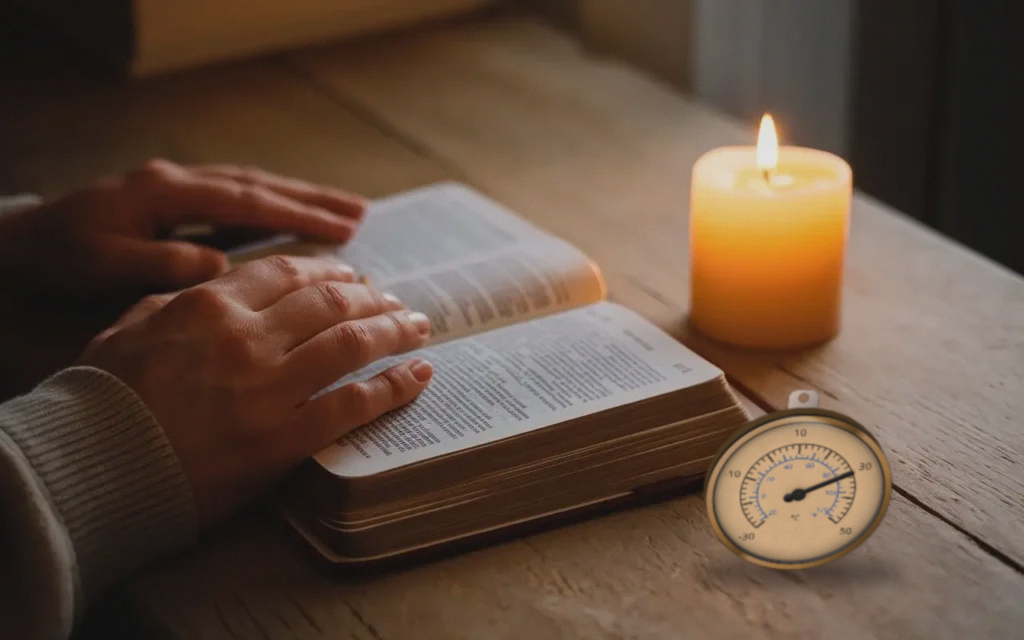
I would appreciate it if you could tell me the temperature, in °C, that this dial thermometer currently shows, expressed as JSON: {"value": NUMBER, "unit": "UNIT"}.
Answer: {"value": 30, "unit": "°C"}
